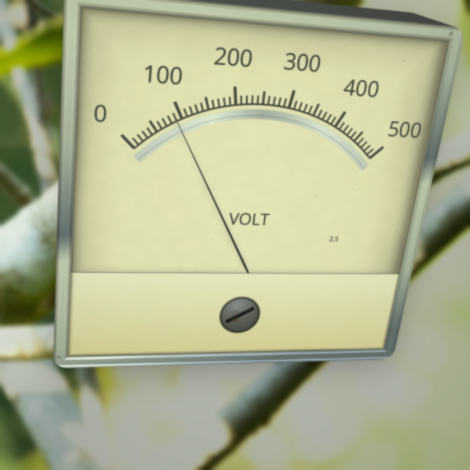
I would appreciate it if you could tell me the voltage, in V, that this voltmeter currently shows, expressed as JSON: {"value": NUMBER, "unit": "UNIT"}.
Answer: {"value": 90, "unit": "V"}
